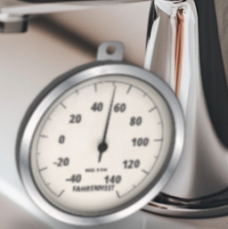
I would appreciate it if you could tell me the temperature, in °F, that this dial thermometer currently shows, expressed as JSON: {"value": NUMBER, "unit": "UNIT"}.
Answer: {"value": 50, "unit": "°F"}
